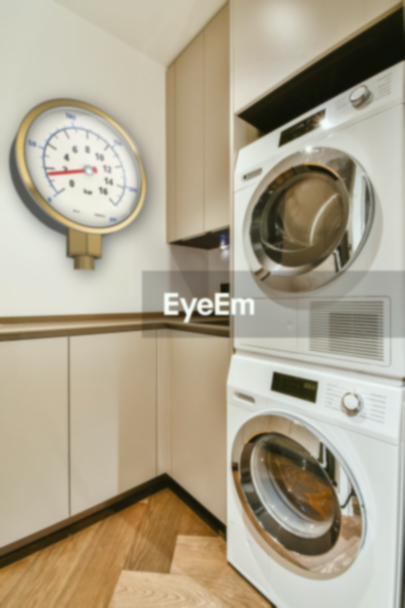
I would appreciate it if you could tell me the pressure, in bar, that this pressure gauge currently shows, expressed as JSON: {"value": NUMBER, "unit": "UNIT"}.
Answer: {"value": 1.5, "unit": "bar"}
